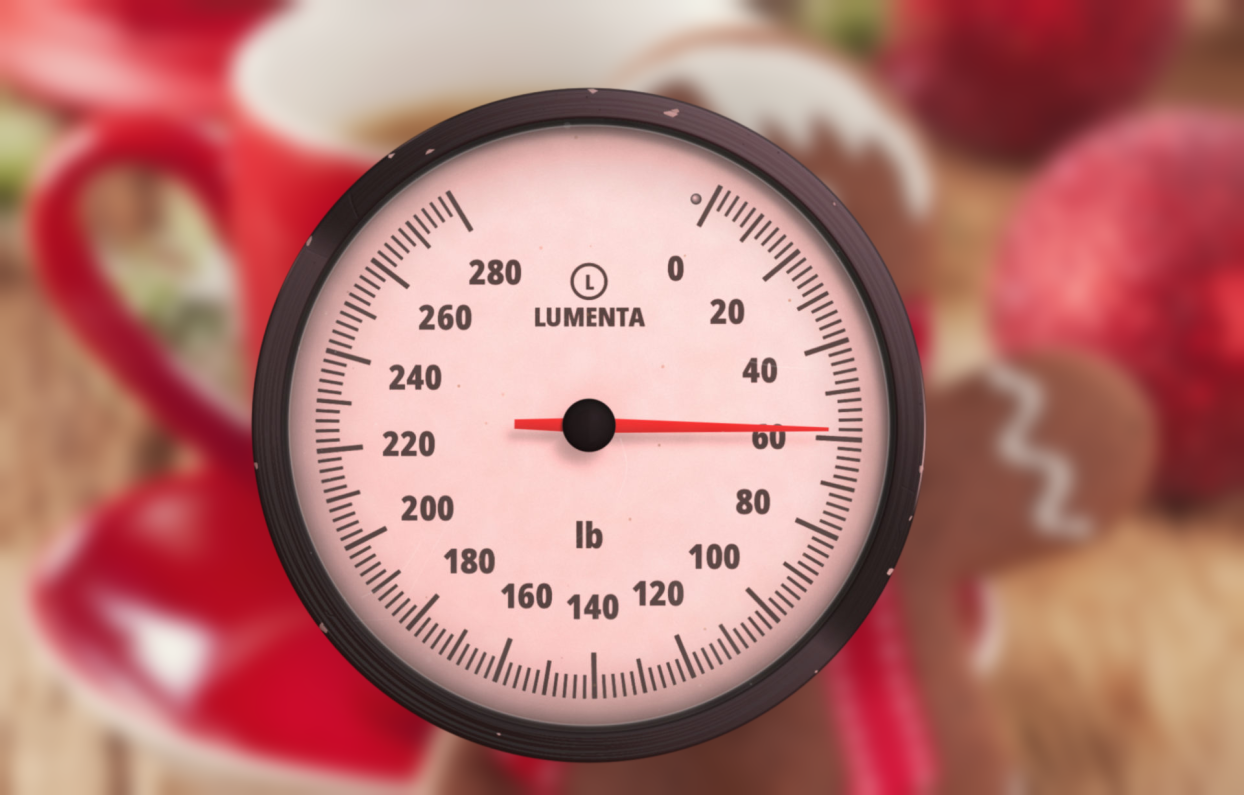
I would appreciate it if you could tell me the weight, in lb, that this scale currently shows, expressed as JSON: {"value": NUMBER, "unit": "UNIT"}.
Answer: {"value": 58, "unit": "lb"}
